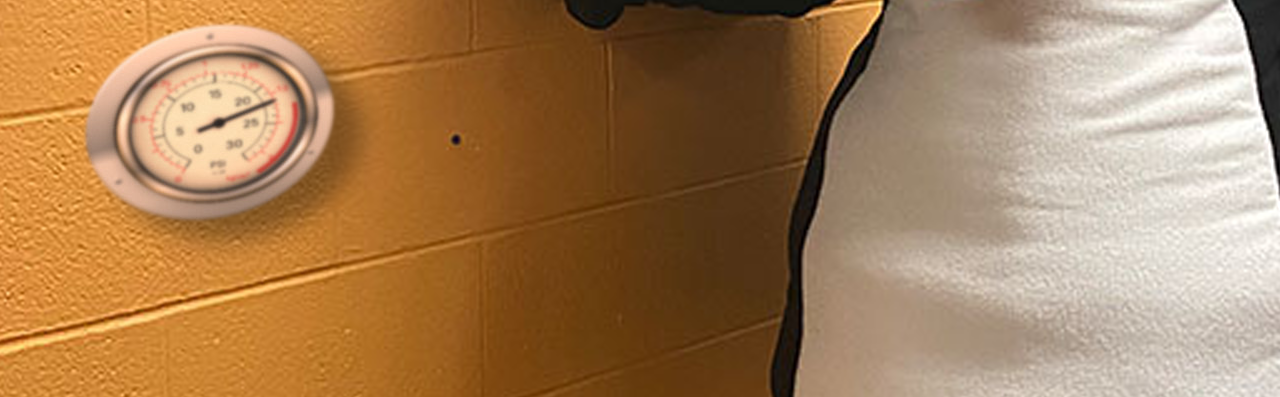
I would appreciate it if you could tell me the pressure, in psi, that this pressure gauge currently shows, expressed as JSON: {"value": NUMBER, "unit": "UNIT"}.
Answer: {"value": 22, "unit": "psi"}
